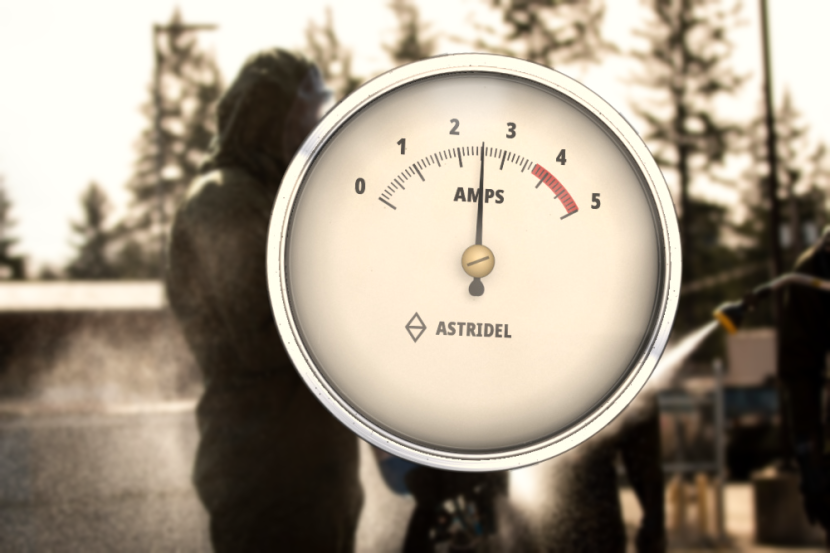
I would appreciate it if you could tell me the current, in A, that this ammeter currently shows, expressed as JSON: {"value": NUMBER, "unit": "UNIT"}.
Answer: {"value": 2.5, "unit": "A"}
